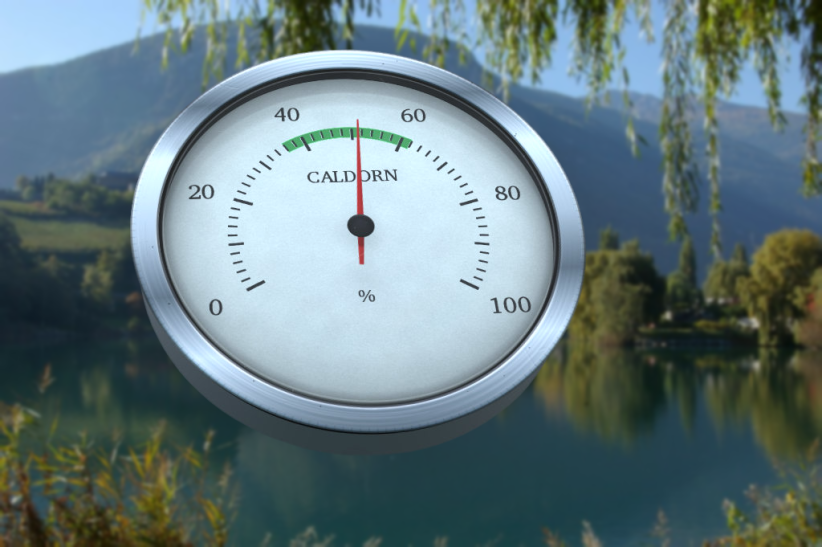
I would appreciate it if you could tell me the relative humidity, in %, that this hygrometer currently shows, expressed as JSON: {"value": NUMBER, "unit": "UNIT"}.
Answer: {"value": 51, "unit": "%"}
